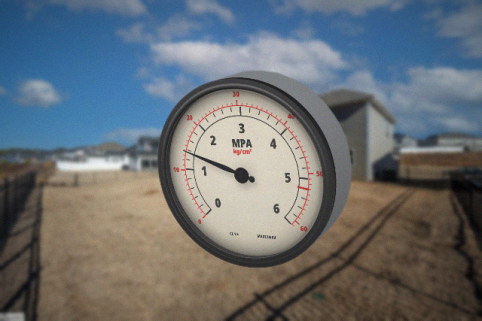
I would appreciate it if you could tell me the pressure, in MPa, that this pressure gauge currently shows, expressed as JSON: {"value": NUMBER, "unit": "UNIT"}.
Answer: {"value": 1.4, "unit": "MPa"}
